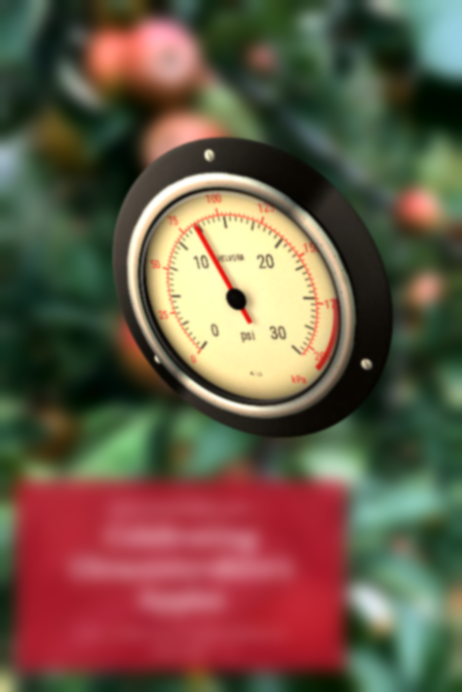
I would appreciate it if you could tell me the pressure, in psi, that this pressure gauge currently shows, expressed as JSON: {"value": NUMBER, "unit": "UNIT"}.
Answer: {"value": 12.5, "unit": "psi"}
